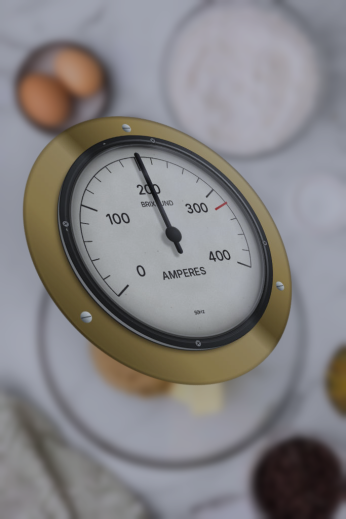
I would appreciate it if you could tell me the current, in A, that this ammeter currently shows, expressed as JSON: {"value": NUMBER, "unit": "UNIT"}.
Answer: {"value": 200, "unit": "A"}
